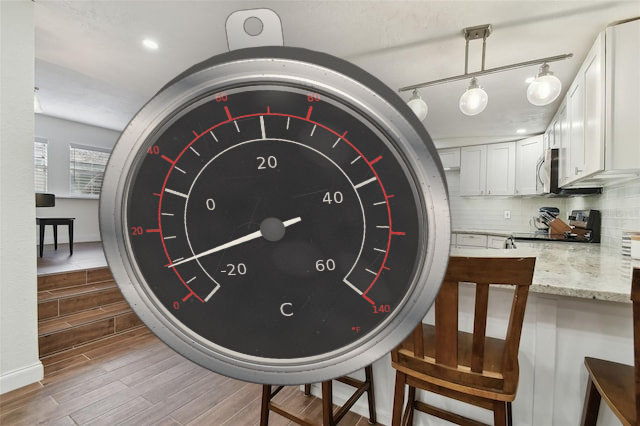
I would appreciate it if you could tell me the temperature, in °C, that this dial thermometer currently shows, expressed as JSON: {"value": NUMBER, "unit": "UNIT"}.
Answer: {"value": -12, "unit": "°C"}
